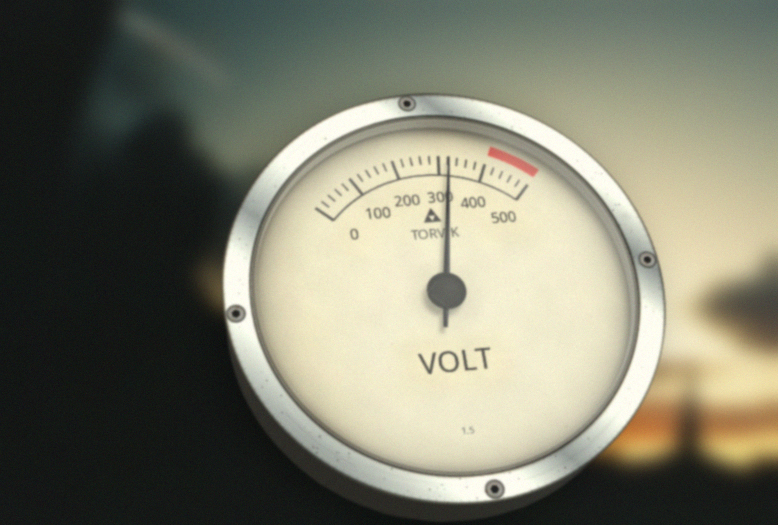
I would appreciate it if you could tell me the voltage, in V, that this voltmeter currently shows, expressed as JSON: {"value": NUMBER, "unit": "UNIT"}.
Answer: {"value": 320, "unit": "V"}
